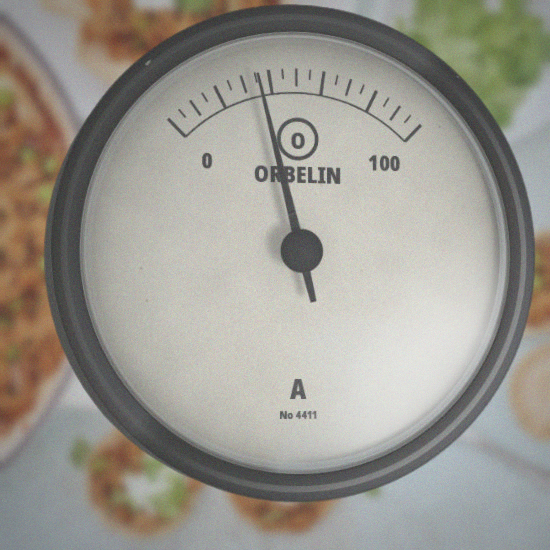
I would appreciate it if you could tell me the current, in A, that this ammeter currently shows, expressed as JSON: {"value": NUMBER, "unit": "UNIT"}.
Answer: {"value": 35, "unit": "A"}
